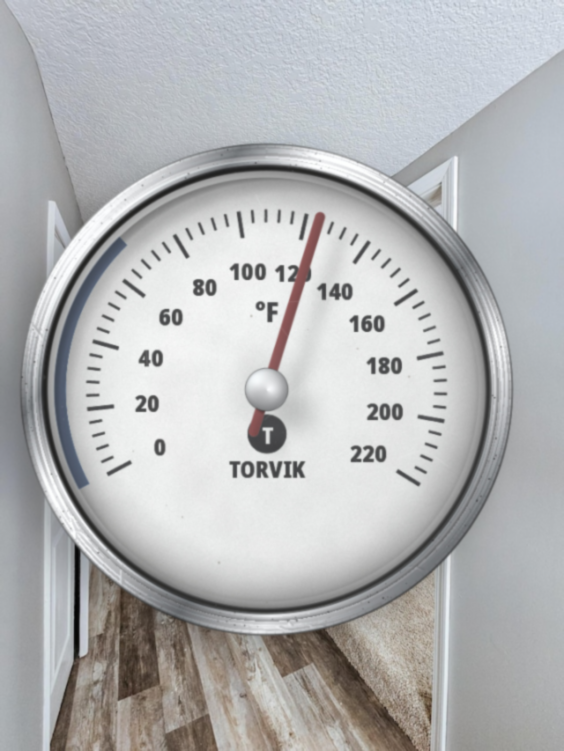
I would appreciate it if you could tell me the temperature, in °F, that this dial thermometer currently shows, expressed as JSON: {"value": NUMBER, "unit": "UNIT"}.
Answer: {"value": 124, "unit": "°F"}
